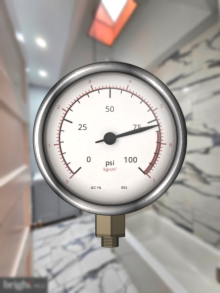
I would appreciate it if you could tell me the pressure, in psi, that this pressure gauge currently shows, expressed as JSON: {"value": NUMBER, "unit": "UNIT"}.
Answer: {"value": 77.5, "unit": "psi"}
